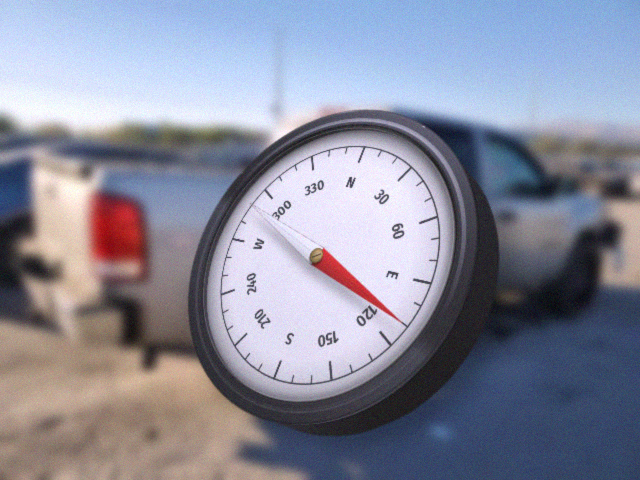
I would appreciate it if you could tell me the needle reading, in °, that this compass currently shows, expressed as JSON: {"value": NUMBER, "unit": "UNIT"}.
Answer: {"value": 110, "unit": "°"}
